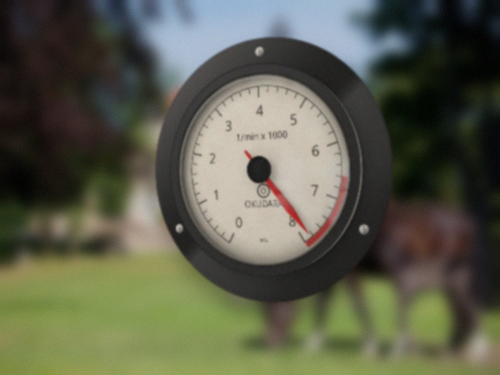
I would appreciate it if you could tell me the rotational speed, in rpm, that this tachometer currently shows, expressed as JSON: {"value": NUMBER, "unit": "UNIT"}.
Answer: {"value": 7800, "unit": "rpm"}
